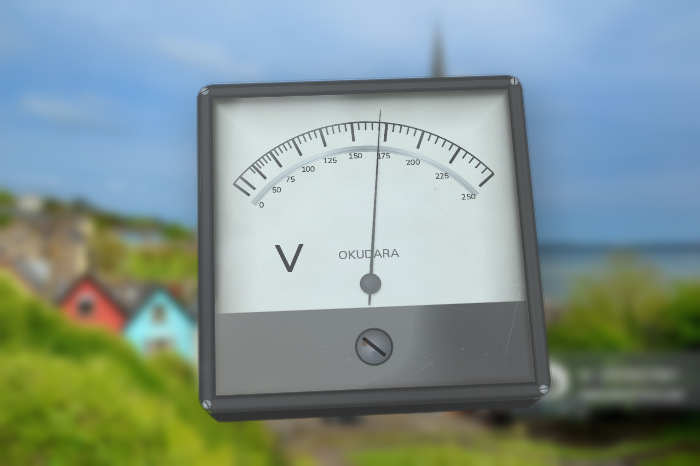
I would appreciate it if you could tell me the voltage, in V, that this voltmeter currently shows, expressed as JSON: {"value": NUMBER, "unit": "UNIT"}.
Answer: {"value": 170, "unit": "V"}
